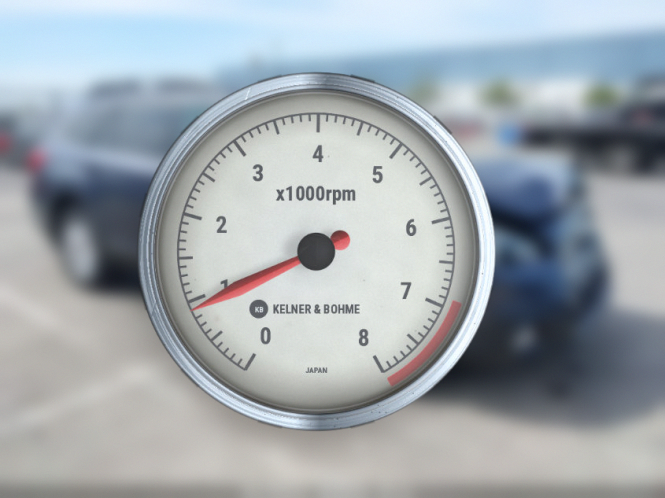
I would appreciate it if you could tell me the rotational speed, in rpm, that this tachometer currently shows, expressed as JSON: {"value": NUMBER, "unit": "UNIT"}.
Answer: {"value": 900, "unit": "rpm"}
